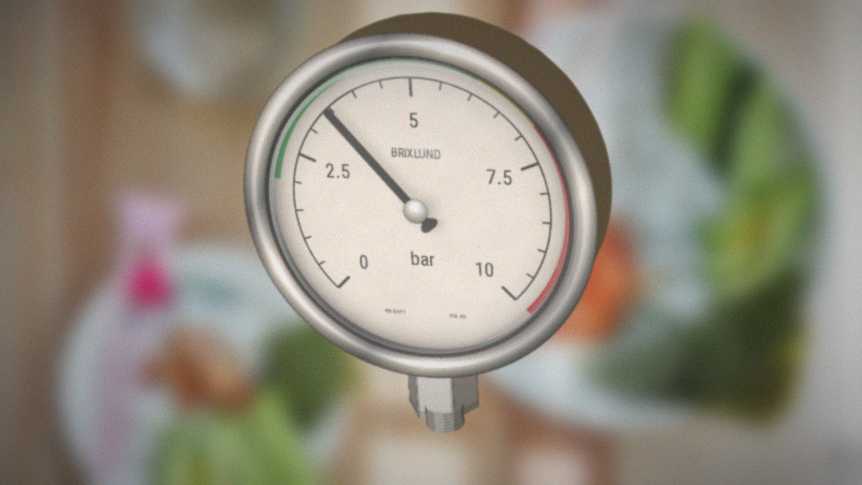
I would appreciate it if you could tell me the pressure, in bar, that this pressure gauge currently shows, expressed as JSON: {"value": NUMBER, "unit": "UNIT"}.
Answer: {"value": 3.5, "unit": "bar"}
